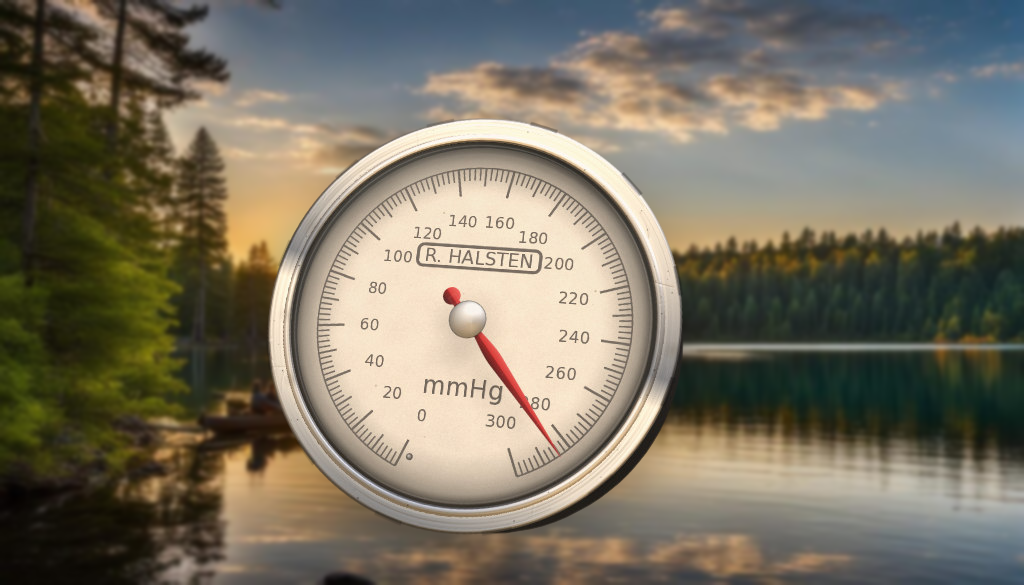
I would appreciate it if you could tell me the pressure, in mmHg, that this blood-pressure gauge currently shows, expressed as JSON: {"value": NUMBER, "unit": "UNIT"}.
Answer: {"value": 284, "unit": "mmHg"}
